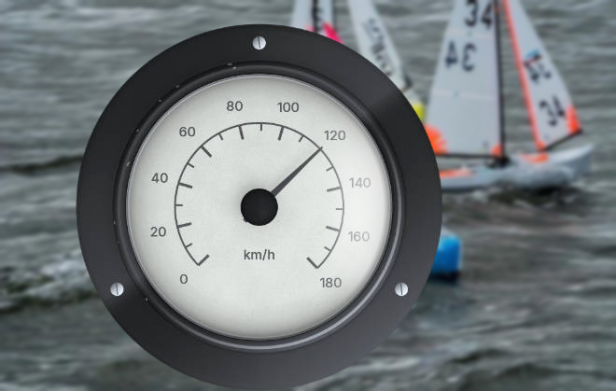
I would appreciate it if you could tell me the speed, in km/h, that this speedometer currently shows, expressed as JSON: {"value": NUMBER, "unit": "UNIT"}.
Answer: {"value": 120, "unit": "km/h"}
